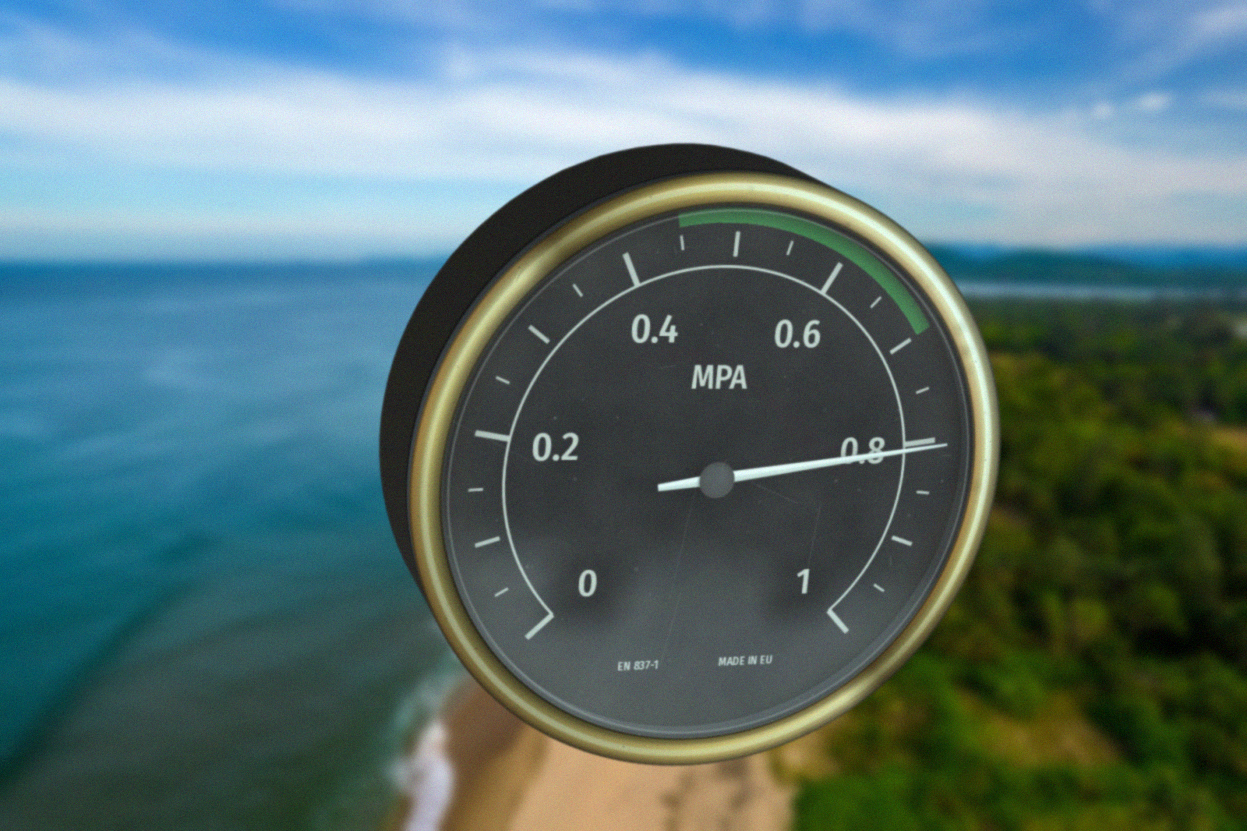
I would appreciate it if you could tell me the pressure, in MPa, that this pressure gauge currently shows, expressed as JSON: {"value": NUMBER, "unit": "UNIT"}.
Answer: {"value": 0.8, "unit": "MPa"}
